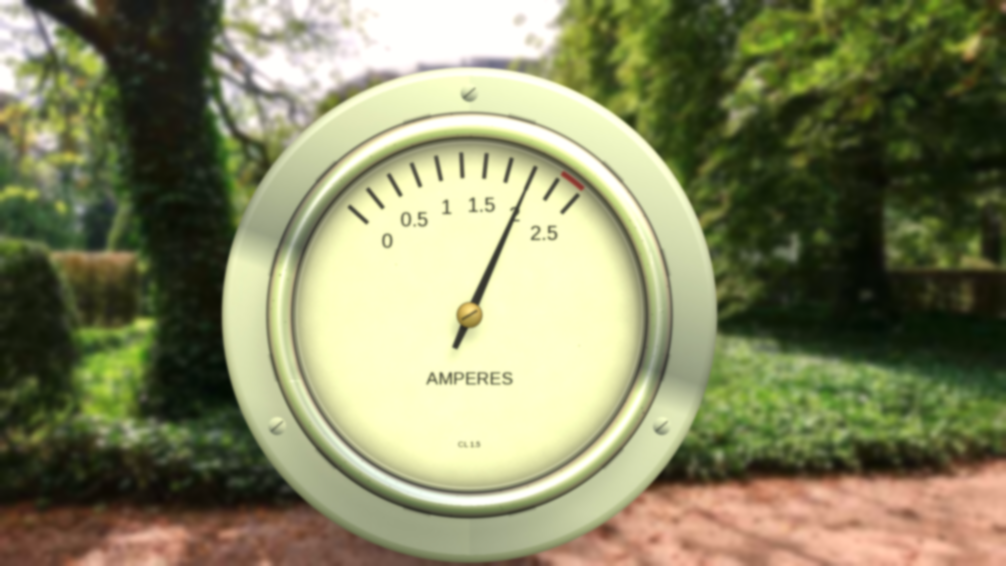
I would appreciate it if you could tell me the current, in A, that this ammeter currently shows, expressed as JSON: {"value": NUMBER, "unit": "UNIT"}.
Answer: {"value": 2, "unit": "A"}
